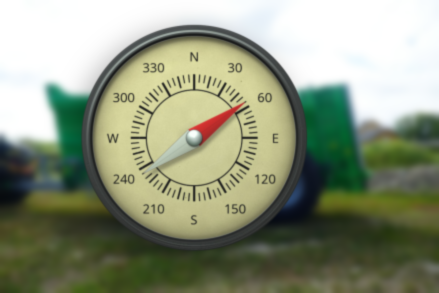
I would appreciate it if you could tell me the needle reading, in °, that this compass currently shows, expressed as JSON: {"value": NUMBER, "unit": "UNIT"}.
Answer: {"value": 55, "unit": "°"}
